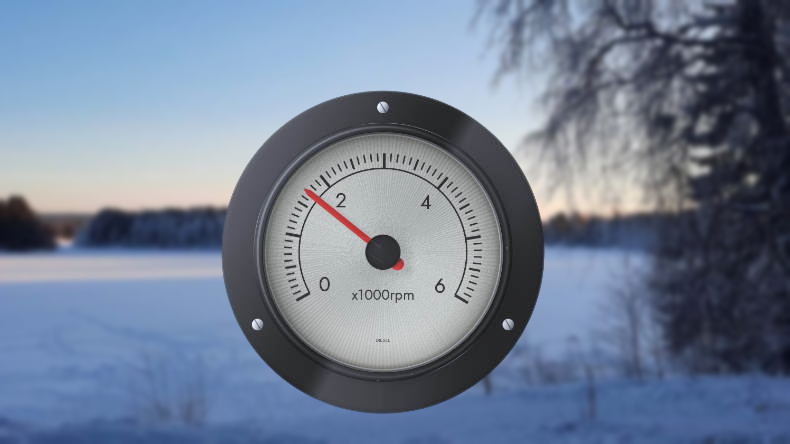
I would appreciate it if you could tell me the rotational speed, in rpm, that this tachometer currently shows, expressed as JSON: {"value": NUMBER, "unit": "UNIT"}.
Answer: {"value": 1700, "unit": "rpm"}
